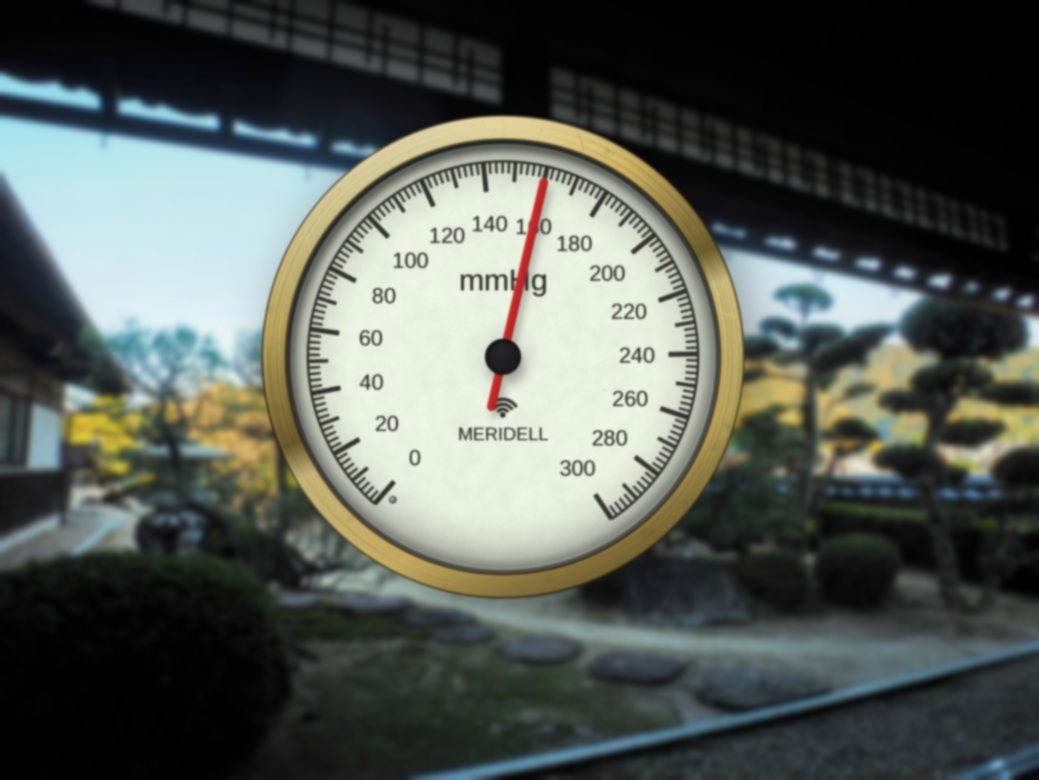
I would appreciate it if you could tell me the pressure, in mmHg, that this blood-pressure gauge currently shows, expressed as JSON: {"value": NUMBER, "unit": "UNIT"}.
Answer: {"value": 160, "unit": "mmHg"}
